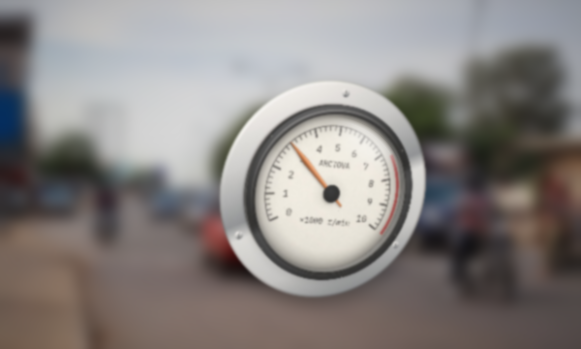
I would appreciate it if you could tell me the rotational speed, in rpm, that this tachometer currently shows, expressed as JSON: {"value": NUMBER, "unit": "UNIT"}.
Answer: {"value": 3000, "unit": "rpm"}
